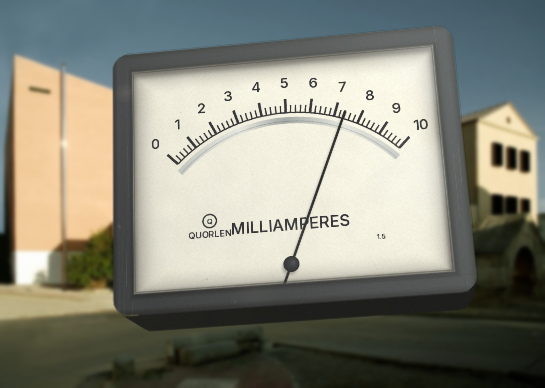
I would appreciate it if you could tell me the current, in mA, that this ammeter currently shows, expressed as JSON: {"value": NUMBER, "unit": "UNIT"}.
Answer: {"value": 7.4, "unit": "mA"}
